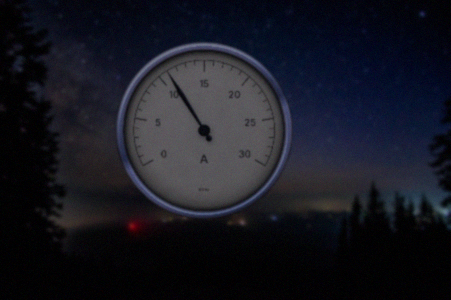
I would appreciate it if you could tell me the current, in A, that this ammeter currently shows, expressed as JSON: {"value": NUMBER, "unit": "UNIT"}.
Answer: {"value": 11, "unit": "A"}
